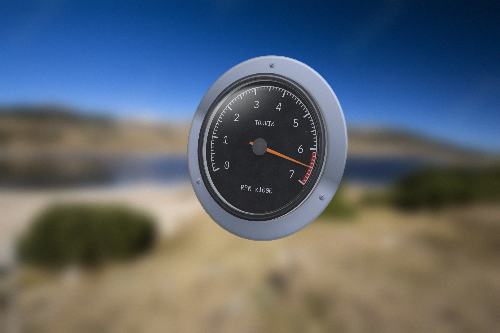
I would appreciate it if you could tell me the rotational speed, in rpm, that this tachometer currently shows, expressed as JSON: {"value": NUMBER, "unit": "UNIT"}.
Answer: {"value": 6500, "unit": "rpm"}
